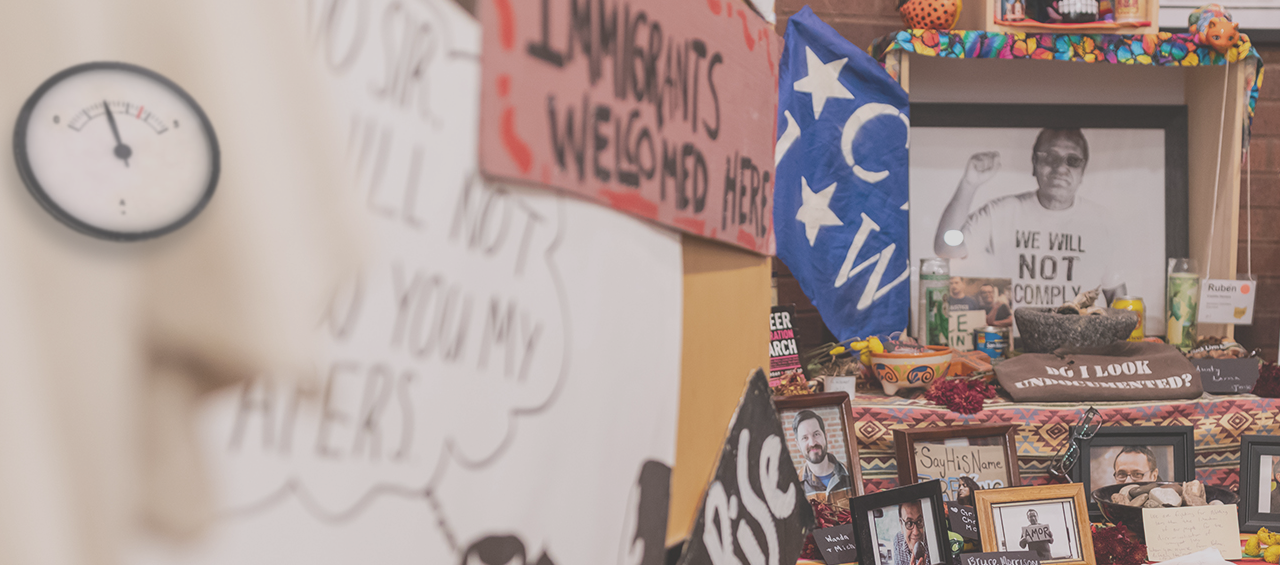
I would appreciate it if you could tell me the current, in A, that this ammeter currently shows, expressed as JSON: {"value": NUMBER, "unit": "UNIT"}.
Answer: {"value": 2, "unit": "A"}
